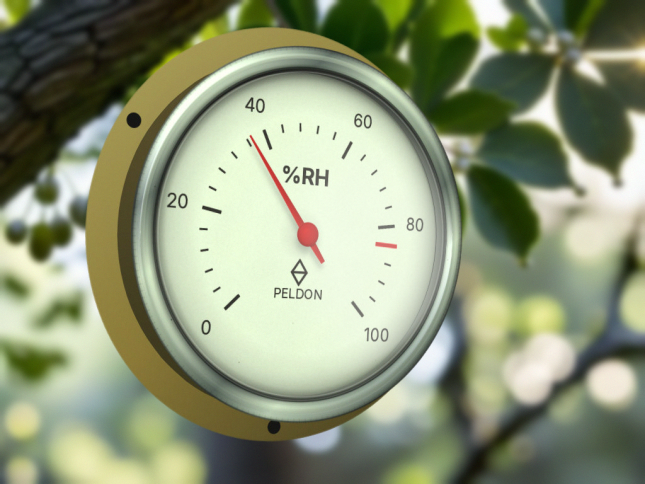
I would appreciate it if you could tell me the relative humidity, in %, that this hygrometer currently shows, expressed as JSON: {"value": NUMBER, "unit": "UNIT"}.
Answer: {"value": 36, "unit": "%"}
